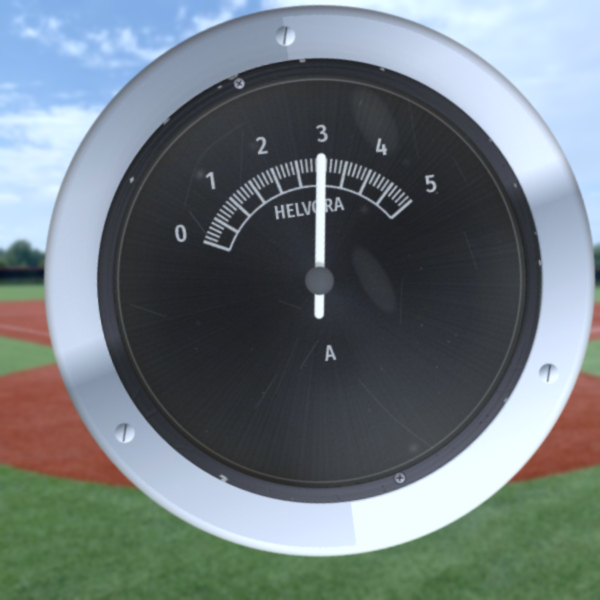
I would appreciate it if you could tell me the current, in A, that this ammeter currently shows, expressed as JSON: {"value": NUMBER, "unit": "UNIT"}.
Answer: {"value": 3, "unit": "A"}
